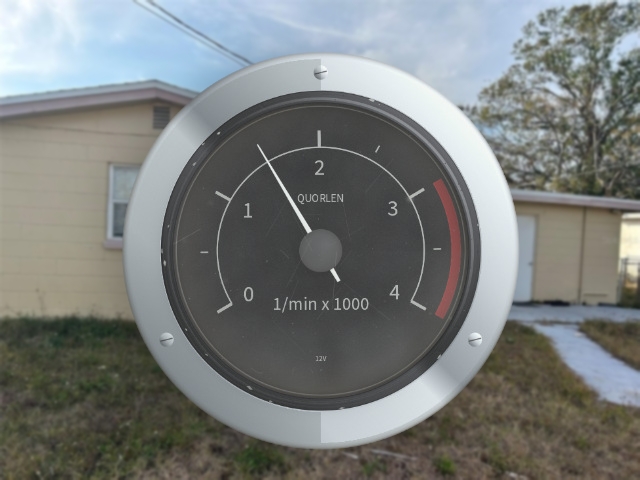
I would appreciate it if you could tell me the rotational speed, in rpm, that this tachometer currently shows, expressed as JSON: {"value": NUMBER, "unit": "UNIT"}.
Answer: {"value": 1500, "unit": "rpm"}
